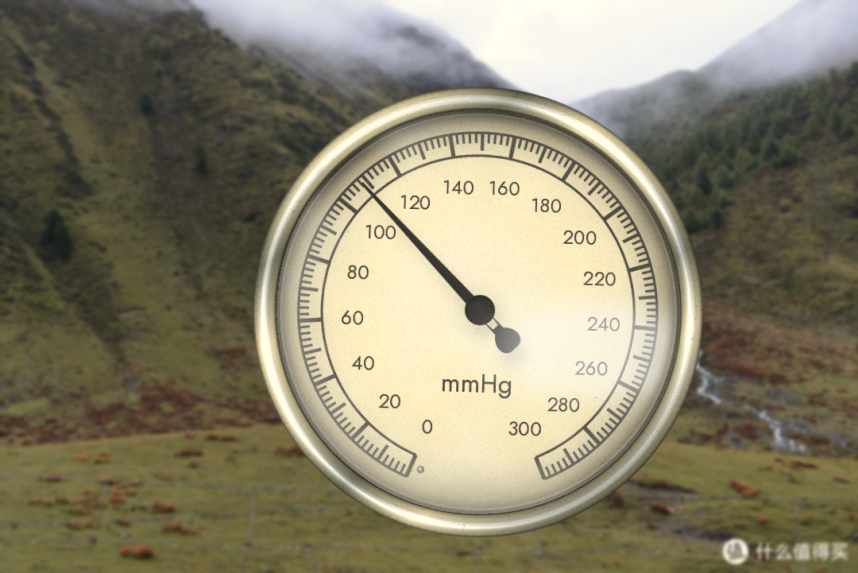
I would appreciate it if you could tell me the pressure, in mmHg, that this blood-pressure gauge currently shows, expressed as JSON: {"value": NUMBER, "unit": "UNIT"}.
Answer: {"value": 108, "unit": "mmHg"}
